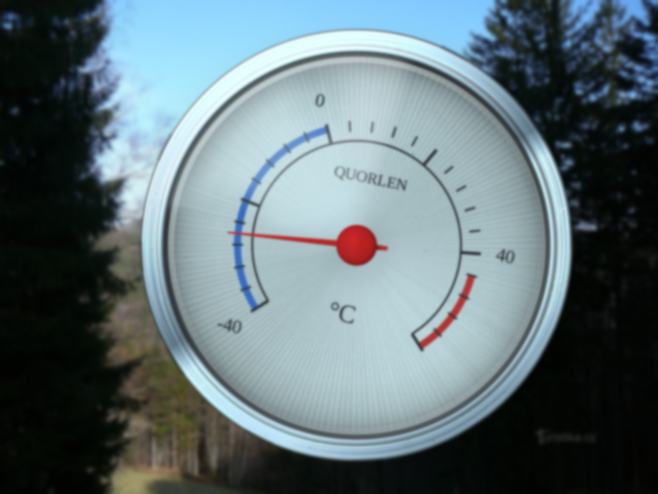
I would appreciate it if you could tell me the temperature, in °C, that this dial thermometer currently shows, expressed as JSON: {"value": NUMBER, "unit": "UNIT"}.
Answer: {"value": -26, "unit": "°C"}
